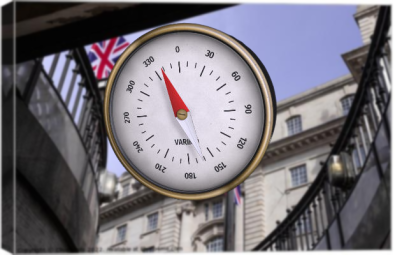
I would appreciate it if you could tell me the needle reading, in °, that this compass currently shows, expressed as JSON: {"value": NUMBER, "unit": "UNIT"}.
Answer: {"value": 340, "unit": "°"}
